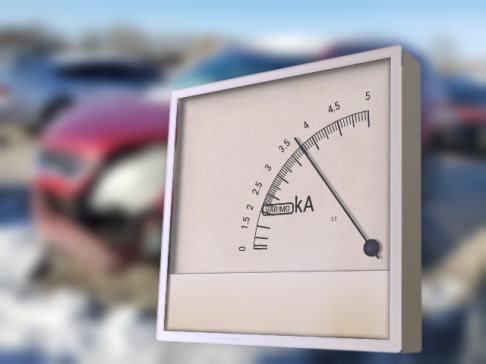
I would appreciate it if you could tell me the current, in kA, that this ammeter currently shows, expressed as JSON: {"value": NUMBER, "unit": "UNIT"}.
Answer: {"value": 3.75, "unit": "kA"}
